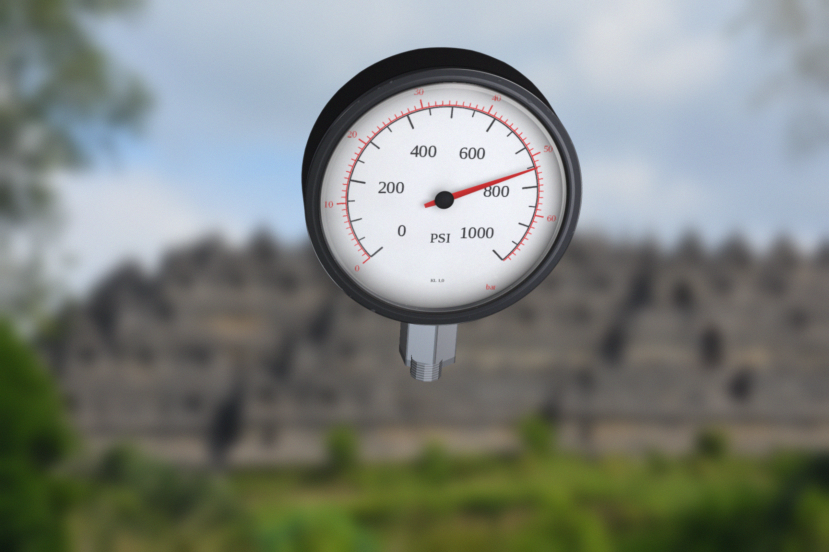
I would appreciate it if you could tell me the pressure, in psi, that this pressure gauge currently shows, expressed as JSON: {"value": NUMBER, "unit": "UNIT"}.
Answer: {"value": 750, "unit": "psi"}
